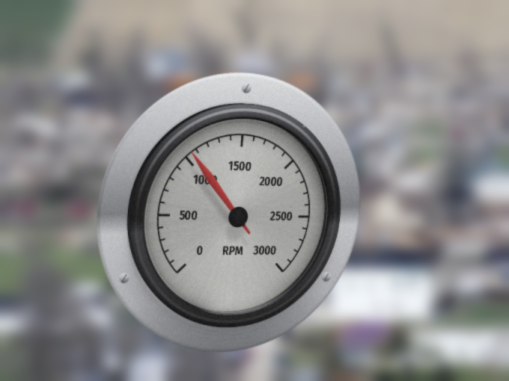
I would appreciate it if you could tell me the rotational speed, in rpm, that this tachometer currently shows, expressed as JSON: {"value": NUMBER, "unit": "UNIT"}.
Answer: {"value": 1050, "unit": "rpm"}
